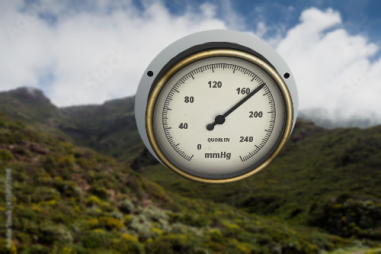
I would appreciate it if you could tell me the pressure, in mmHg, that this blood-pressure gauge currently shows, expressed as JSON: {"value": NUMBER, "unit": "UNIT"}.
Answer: {"value": 170, "unit": "mmHg"}
